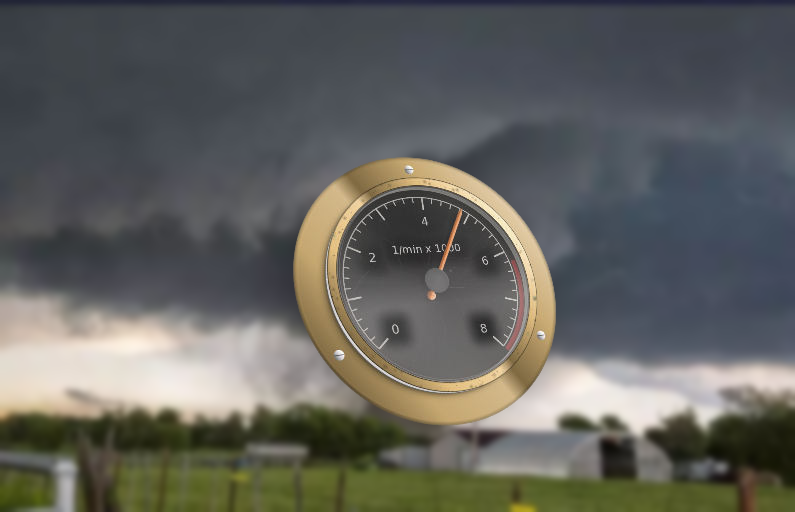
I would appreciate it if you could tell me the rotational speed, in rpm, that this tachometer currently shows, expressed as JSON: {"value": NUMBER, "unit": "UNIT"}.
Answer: {"value": 4800, "unit": "rpm"}
